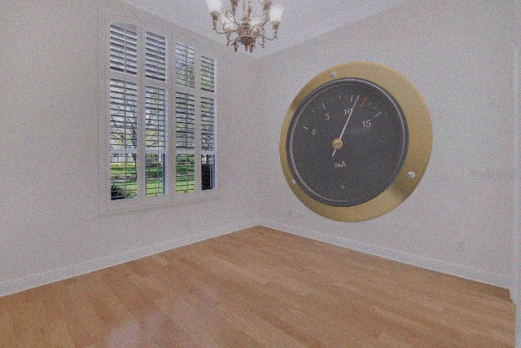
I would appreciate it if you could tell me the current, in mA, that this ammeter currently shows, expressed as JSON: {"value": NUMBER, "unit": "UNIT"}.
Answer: {"value": 11, "unit": "mA"}
